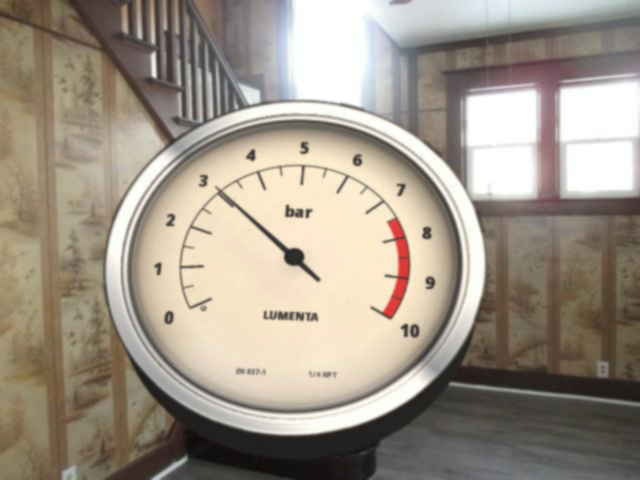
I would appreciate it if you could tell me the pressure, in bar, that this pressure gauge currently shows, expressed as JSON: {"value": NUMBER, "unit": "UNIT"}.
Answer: {"value": 3, "unit": "bar"}
